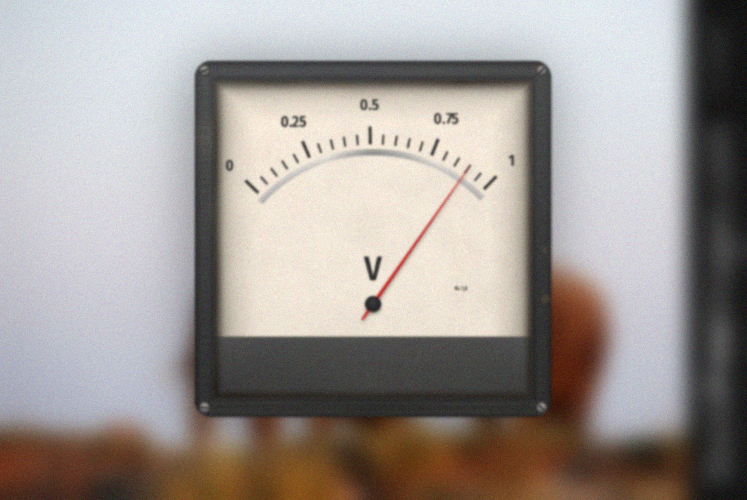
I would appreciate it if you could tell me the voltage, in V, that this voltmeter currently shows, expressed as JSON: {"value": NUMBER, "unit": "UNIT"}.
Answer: {"value": 0.9, "unit": "V"}
